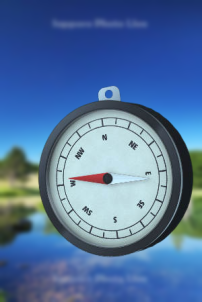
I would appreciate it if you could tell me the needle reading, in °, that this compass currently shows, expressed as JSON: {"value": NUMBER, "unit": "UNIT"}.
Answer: {"value": 277.5, "unit": "°"}
